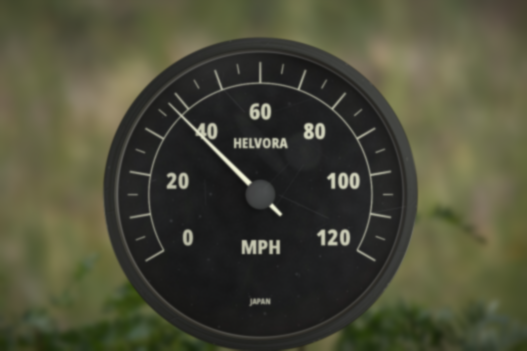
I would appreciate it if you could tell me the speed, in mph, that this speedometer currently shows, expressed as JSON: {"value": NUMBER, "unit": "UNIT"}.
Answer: {"value": 37.5, "unit": "mph"}
